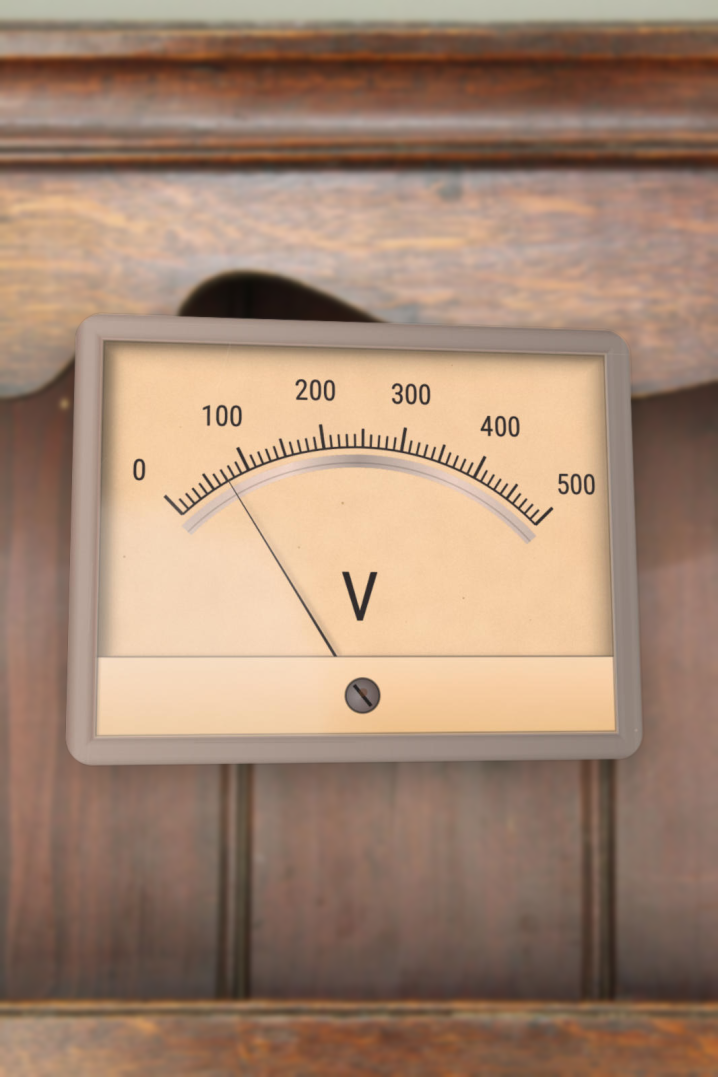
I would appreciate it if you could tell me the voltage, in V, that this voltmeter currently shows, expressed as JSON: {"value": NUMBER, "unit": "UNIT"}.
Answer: {"value": 70, "unit": "V"}
